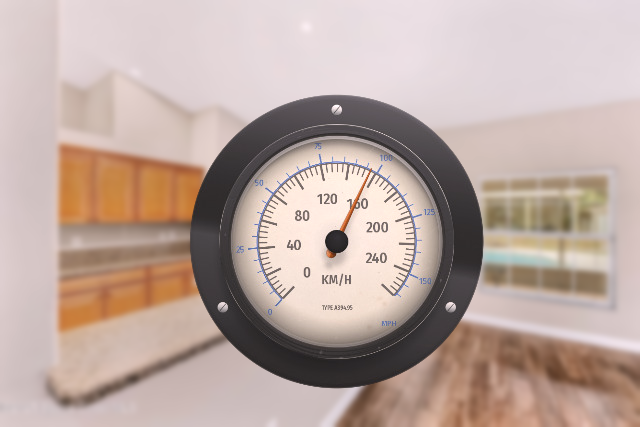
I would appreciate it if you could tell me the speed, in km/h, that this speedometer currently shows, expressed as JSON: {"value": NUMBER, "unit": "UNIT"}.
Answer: {"value": 156, "unit": "km/h"}
